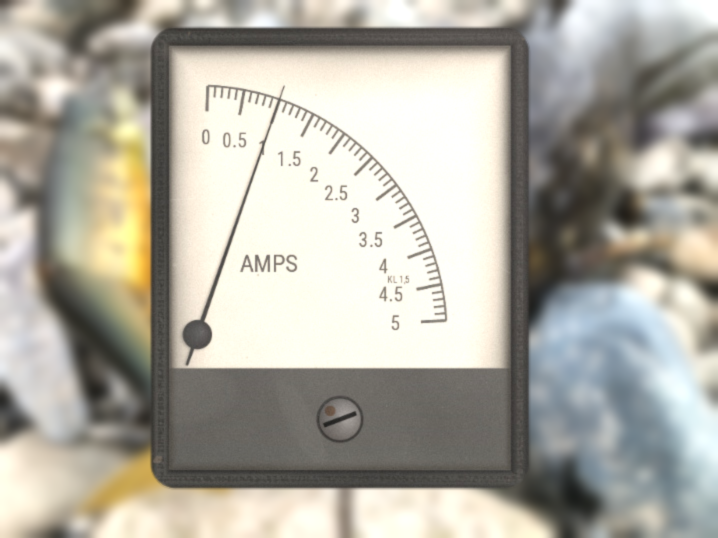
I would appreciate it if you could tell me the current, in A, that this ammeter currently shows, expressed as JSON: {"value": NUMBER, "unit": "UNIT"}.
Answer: {"value": 1, "unit": "A"}
